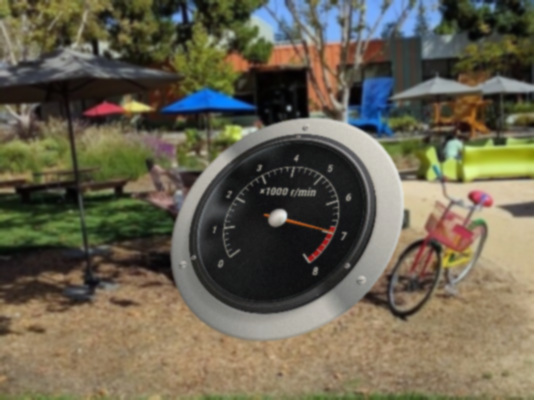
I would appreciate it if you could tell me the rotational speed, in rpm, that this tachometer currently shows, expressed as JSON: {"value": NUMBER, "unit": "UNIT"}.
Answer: {"value": 7000, "unit": "rpm"}
